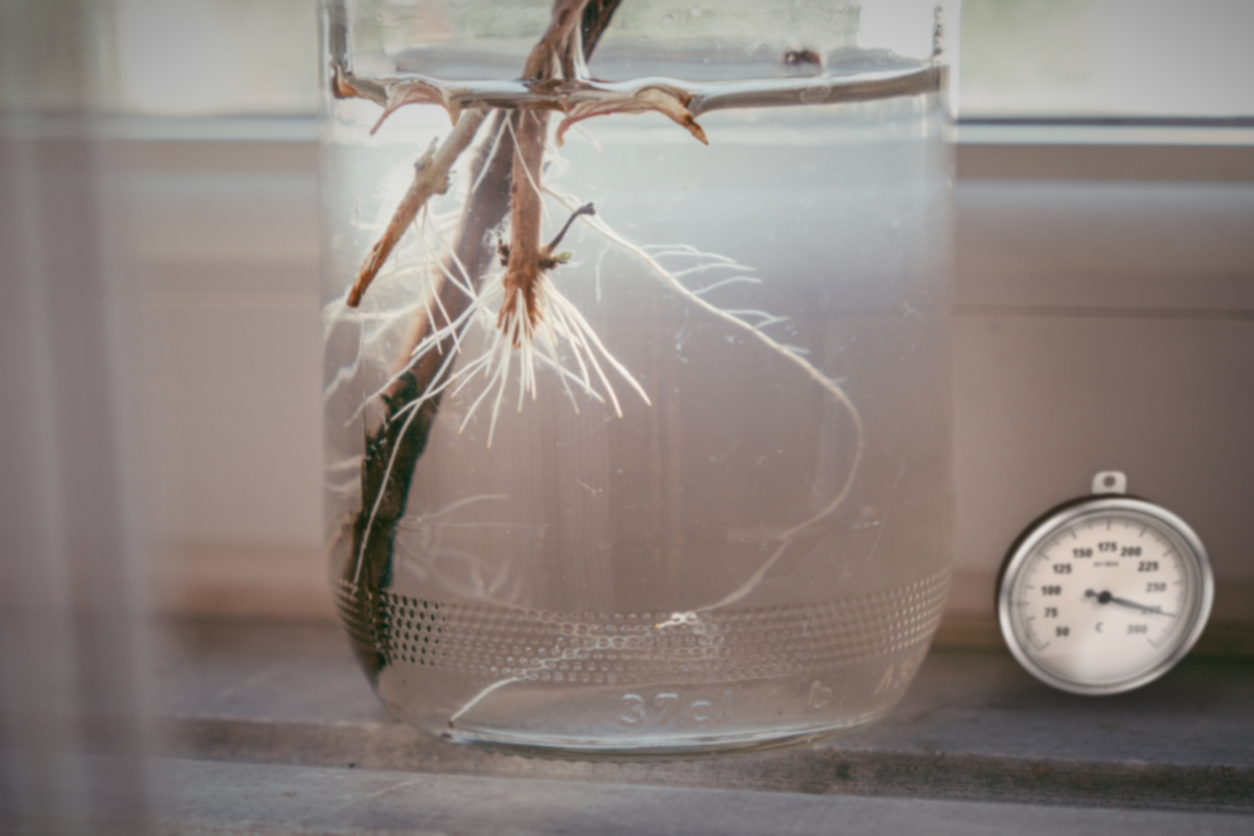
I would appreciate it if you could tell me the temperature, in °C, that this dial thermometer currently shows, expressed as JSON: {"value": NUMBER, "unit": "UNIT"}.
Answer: {"value": 275, "unit": "°C"}
